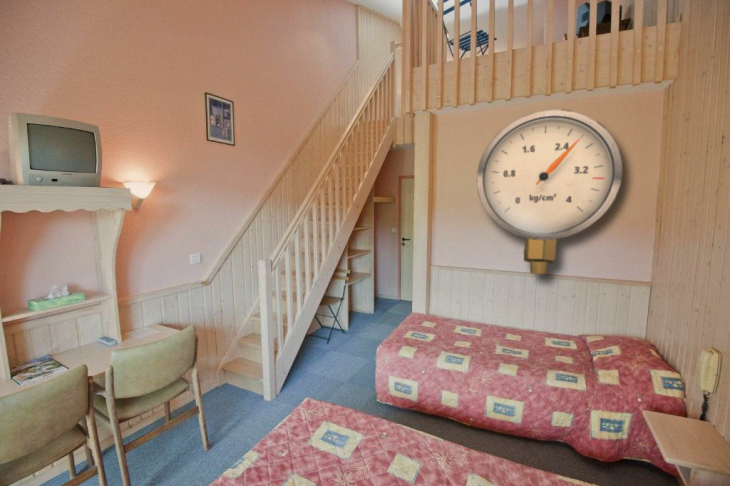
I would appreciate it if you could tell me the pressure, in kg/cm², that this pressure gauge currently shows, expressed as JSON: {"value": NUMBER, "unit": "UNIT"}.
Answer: {"value": 2.6, "unit": "kg/cm²"}
